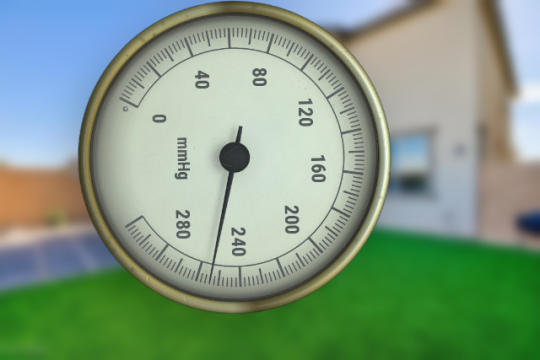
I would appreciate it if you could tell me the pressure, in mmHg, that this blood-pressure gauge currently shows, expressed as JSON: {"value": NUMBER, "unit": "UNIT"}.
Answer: {"value": 254, "unit": "mmHg"}
